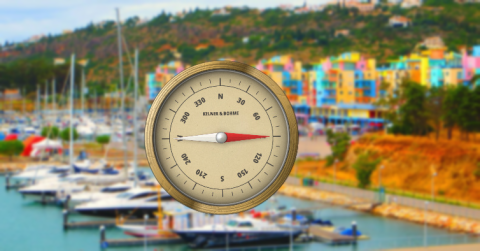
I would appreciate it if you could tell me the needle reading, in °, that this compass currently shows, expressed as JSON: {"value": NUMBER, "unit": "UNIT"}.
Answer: {"value": 90, "unit": "°"}
